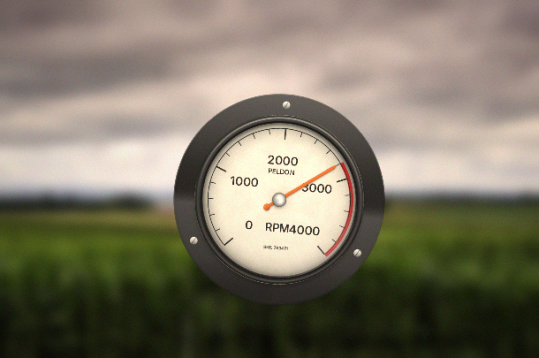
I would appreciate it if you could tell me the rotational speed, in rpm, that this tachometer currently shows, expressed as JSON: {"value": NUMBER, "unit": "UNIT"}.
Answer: {"value": 2800, "unit": "rpm"}
